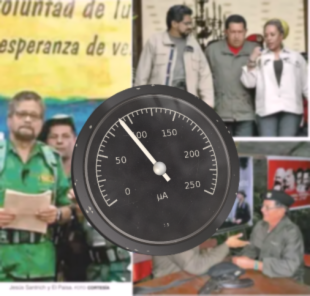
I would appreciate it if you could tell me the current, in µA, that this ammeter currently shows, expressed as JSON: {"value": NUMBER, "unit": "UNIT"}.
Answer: {"value": 90, "unit": "µA"}
